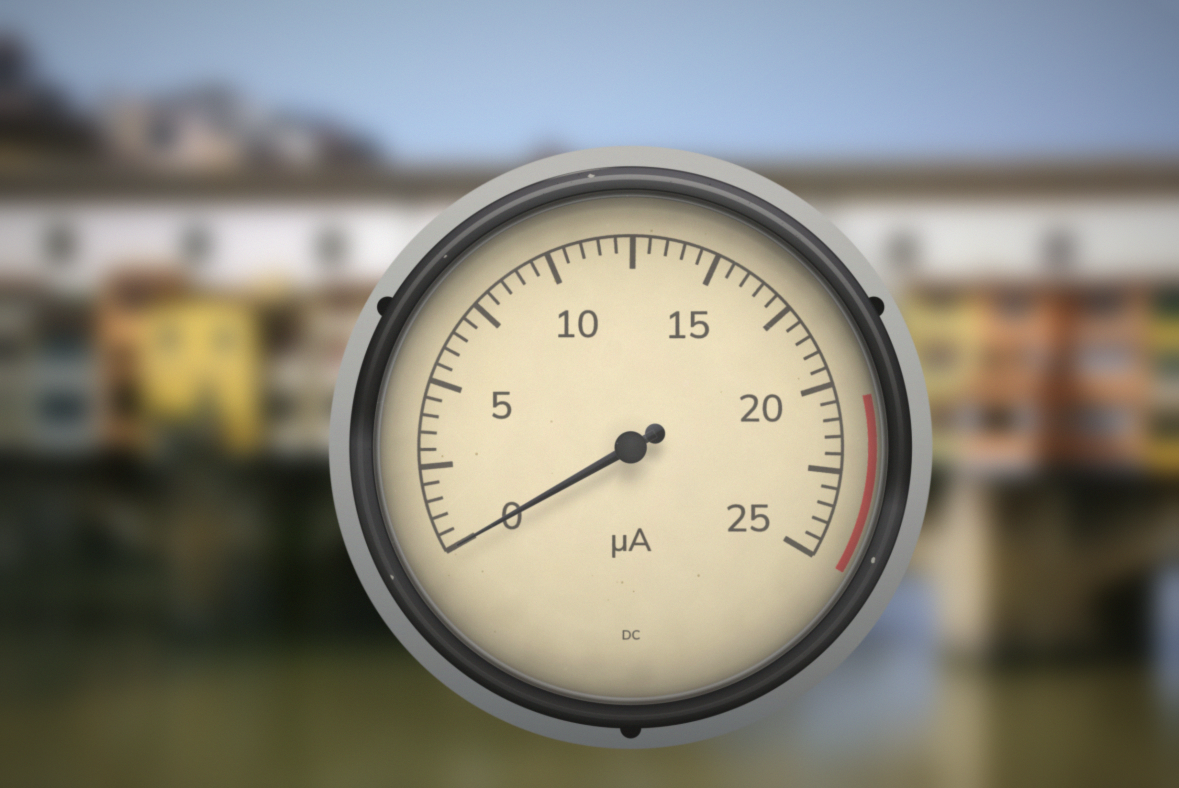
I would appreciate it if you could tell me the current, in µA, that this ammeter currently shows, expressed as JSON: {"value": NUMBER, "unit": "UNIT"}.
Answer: {"value": 0, "unit": "µA"}
